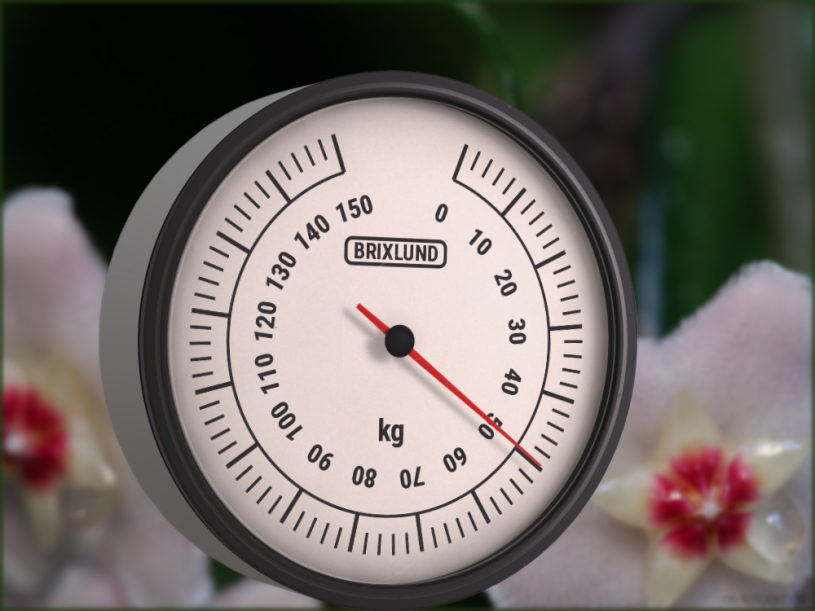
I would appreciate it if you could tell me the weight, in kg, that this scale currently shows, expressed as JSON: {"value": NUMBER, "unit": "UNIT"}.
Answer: {"value": 50, "unit": "kg"}
